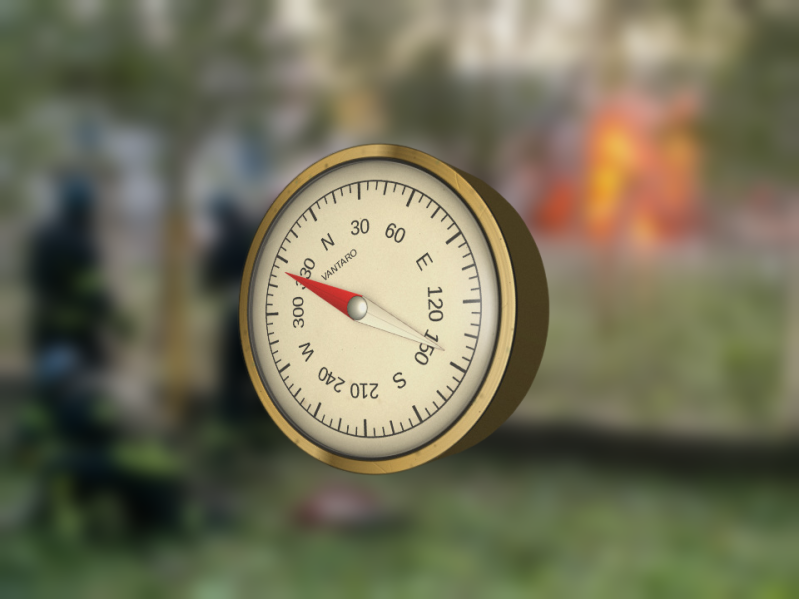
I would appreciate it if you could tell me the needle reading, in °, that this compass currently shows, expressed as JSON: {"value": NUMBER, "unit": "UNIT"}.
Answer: {"value": 325, "unit": "°"}
